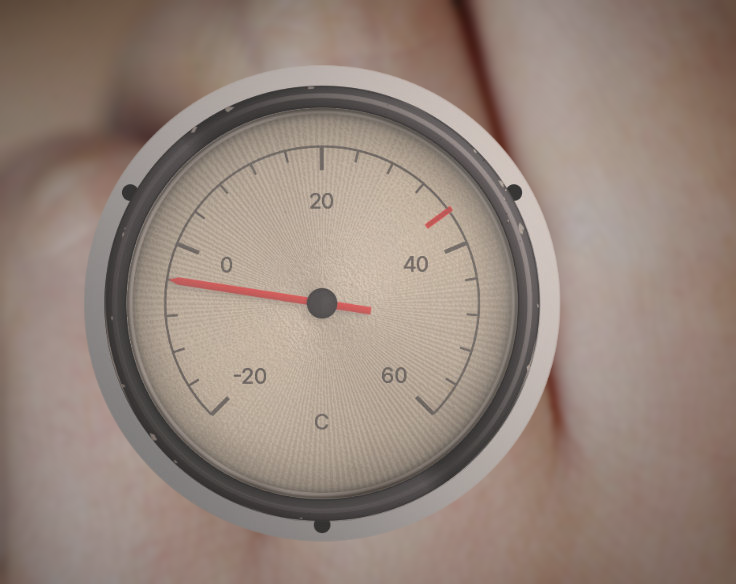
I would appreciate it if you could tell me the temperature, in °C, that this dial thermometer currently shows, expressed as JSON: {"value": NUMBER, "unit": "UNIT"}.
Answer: {"value": -4, "unit": "°C"}
